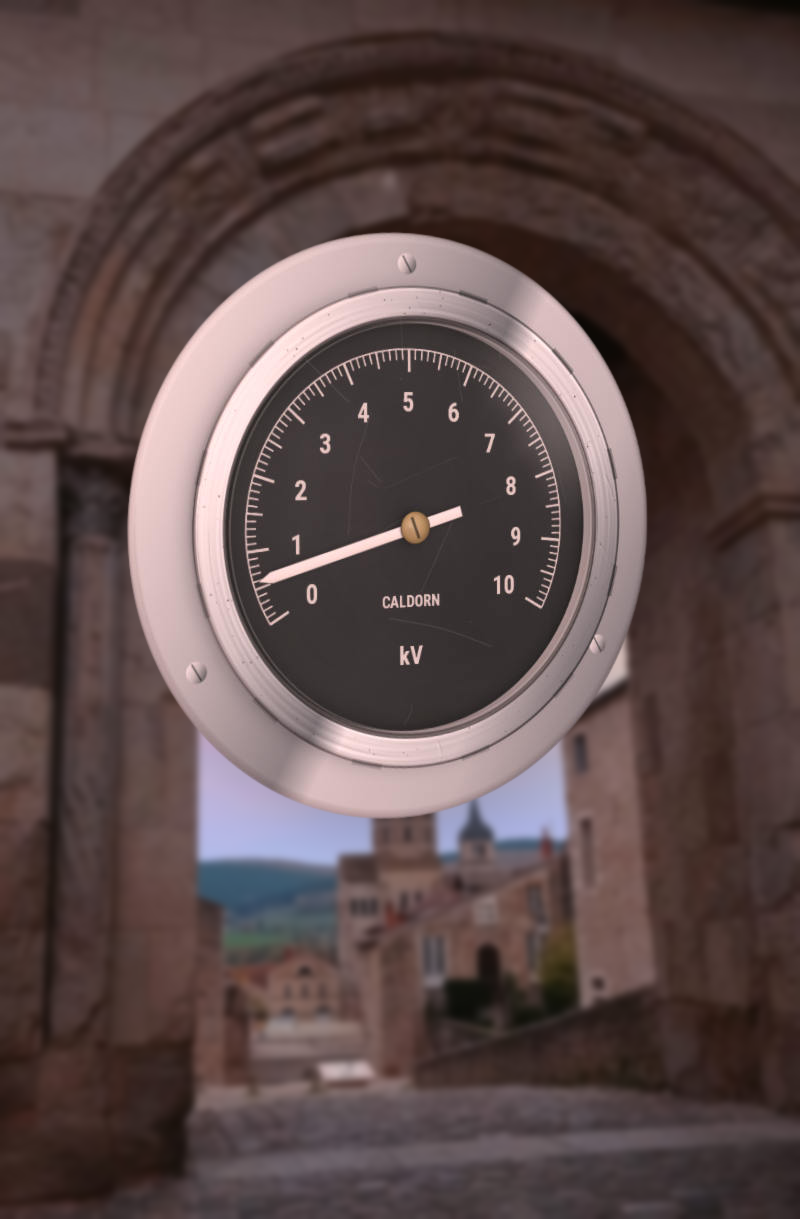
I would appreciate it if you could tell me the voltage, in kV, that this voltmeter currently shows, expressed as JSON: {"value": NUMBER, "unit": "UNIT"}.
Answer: {"value": 0.6, "unit": "kV"}
